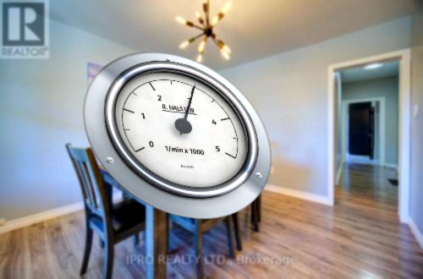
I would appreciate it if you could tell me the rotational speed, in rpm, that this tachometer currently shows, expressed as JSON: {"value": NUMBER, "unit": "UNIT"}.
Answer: {"value": 3000, "unit": "rpm"}
